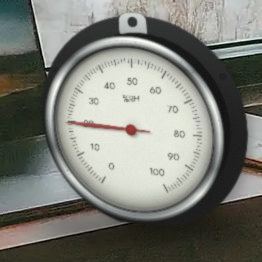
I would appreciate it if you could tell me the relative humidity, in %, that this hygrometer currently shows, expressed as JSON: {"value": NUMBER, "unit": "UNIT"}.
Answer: {"value": 20, "unit": "%"}
